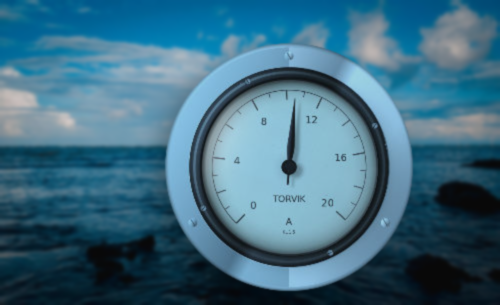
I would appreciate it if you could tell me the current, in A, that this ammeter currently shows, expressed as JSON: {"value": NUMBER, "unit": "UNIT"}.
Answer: {"value": 10.5, "unit": "A"}
